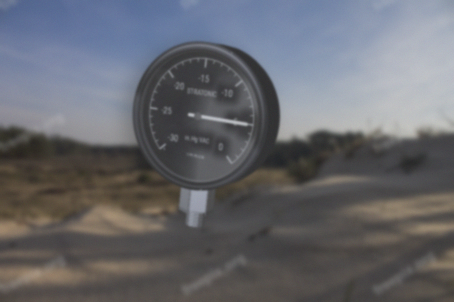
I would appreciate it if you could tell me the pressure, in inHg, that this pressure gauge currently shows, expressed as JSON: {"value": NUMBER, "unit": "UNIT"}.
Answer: {"value": -5, "unit": "inHg"}
